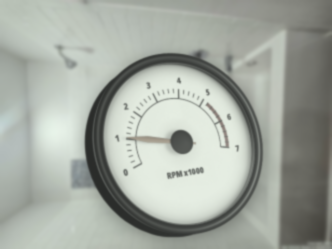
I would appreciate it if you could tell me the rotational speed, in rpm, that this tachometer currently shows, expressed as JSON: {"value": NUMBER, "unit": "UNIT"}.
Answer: {"value": 1000, "unit": "rpm"}
